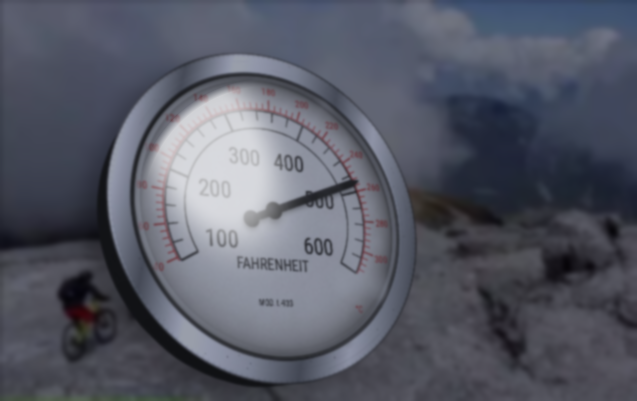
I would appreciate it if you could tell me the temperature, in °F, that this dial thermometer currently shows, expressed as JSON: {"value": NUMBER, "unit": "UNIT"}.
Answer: {"value": 490, "unit": "°F"}
